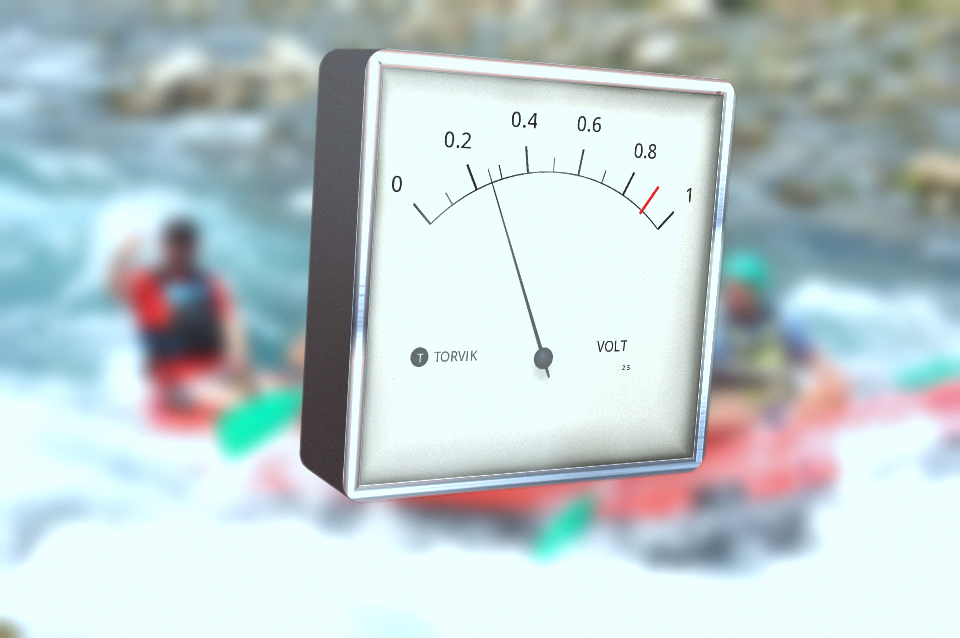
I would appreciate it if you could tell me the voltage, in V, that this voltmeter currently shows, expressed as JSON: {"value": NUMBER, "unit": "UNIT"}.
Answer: {"value": 0.25, "unit": "V"}
